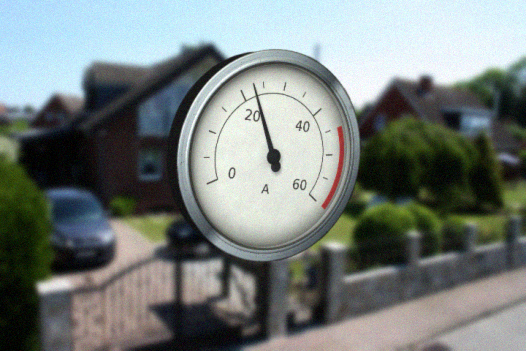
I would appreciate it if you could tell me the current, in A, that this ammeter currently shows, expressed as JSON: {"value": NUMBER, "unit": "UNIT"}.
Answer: {"value": 22.5, "unit": "A"}
